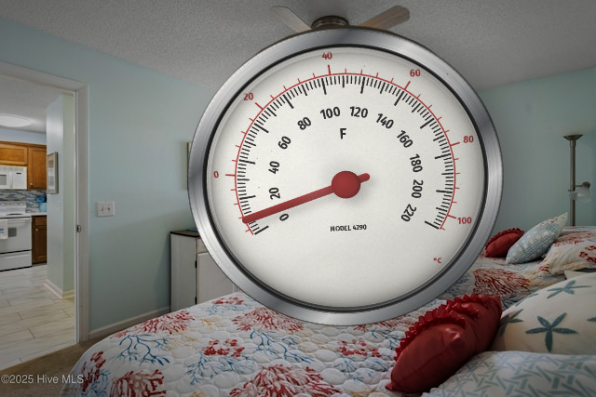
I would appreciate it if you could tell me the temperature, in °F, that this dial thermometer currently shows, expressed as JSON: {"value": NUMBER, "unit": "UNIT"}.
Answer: {"value": 10, "unit": "°F"}
